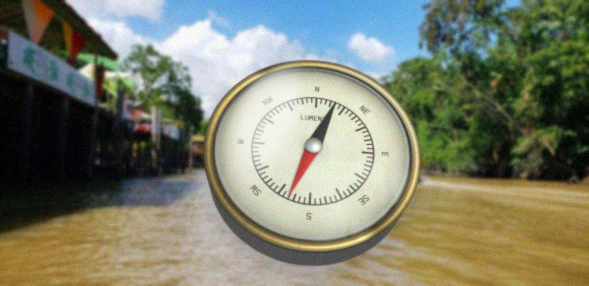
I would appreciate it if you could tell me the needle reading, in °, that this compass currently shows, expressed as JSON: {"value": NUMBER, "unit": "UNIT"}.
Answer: {"value": 200, "unit": "°"}
